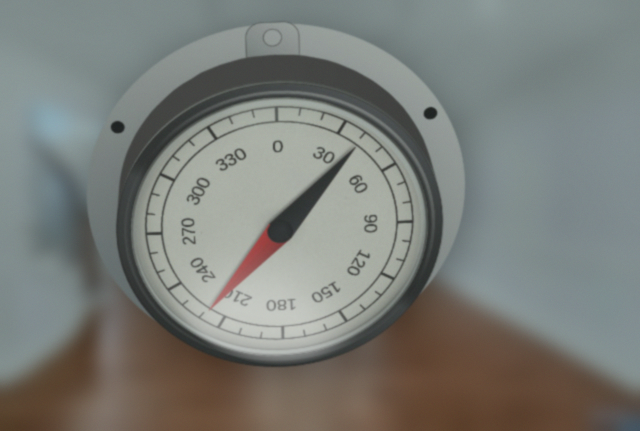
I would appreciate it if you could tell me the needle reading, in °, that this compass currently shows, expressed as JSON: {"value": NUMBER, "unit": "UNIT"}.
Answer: {"value": 220, "unit": "°"}
